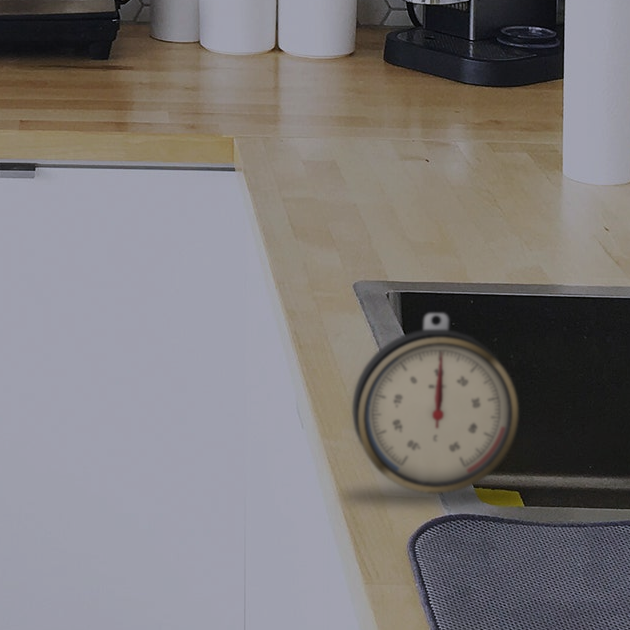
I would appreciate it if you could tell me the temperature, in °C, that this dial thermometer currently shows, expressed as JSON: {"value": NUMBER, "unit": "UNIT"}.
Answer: {"value": 10, "unit": "°C"}
